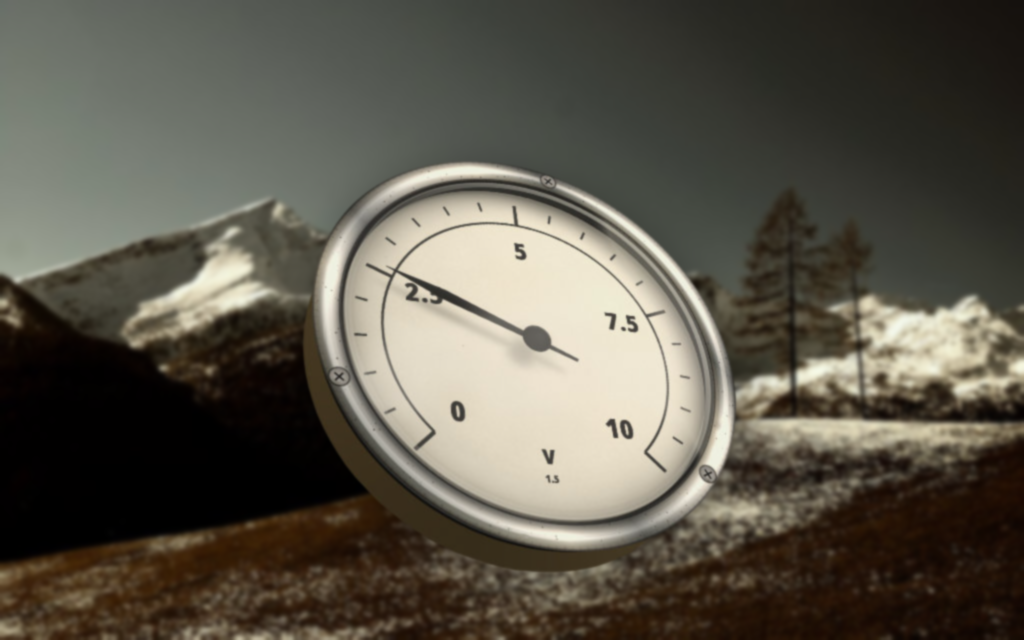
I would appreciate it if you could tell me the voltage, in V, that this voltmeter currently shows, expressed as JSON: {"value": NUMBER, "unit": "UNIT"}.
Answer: {"value": 2.5, "unit": "V"}
